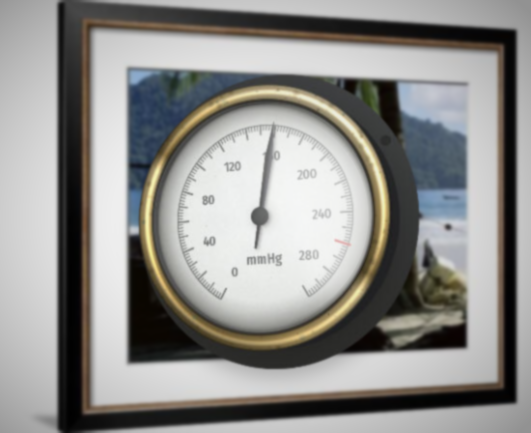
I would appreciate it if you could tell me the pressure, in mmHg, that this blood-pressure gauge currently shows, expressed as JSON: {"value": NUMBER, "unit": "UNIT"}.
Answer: {"value": 160, "unit": "mmHg"}
